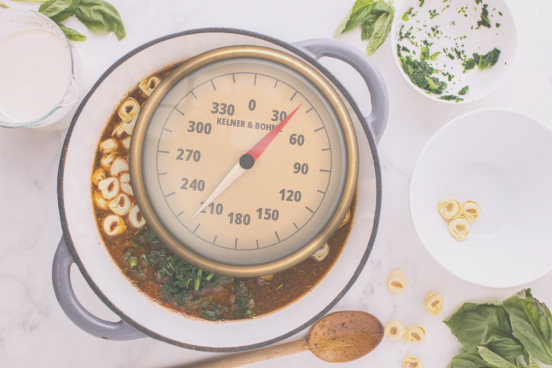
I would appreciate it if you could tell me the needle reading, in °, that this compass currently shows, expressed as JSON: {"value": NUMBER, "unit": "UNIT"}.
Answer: {"value": 37.5, "unit": "°"}
